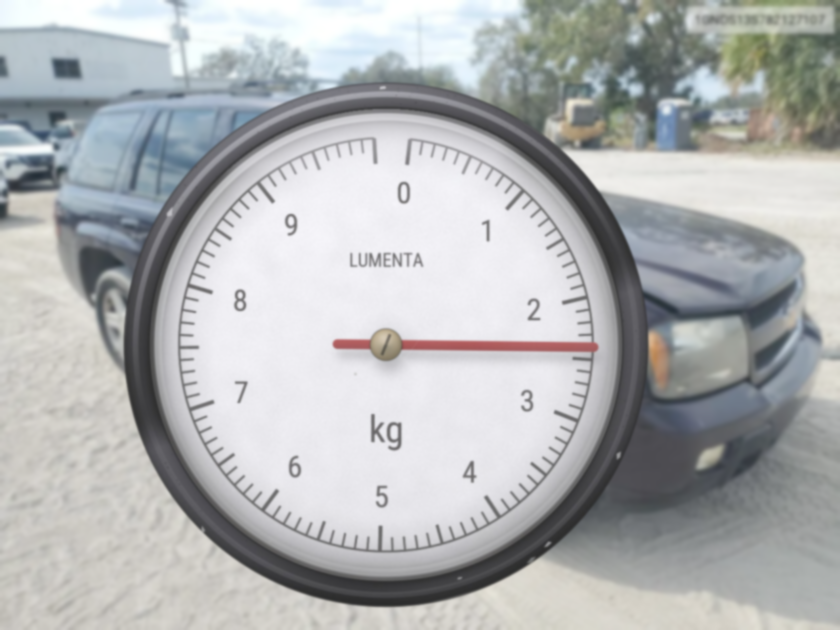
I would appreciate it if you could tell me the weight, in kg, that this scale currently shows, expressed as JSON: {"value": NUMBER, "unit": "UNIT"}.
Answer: {"value": 2.4, "unit": "kg"}
